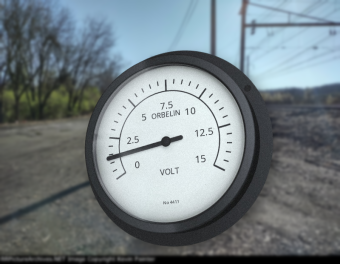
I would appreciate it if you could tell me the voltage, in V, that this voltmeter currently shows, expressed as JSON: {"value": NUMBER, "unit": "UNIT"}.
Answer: {"value": 1.25, "unit": "V"}
